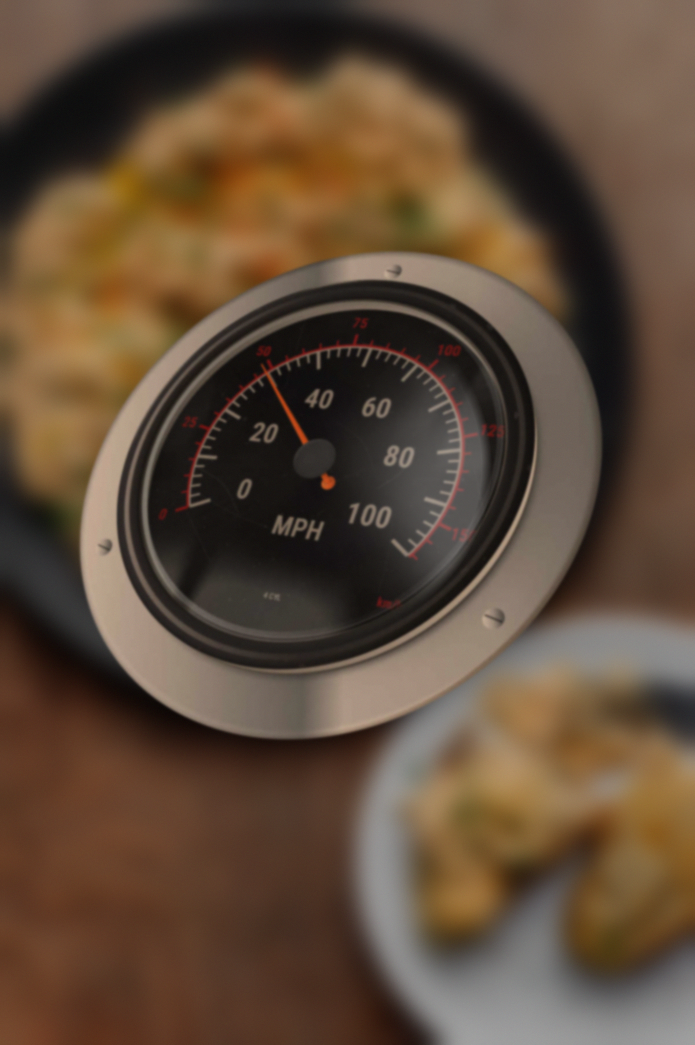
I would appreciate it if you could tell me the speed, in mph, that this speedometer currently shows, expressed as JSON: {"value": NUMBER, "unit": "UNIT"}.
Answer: {"value": 30, "unit": "mph"}
